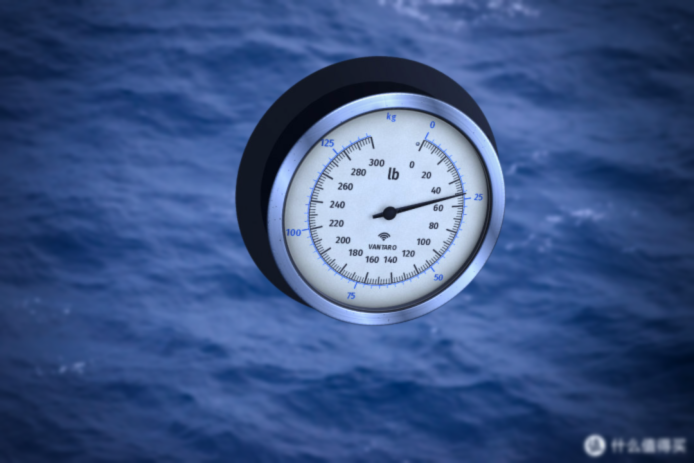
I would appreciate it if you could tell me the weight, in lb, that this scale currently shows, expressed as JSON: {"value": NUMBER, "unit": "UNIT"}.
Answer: {"value": 50, "unit": "lb"}
